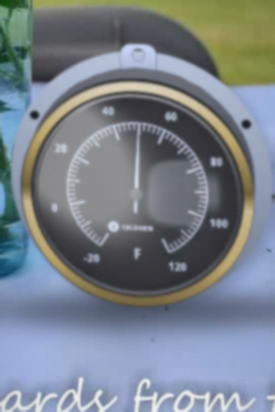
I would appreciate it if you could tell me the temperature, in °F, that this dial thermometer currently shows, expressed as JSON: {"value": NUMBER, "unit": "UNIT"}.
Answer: {"value": 50, "unit": "°F"}
